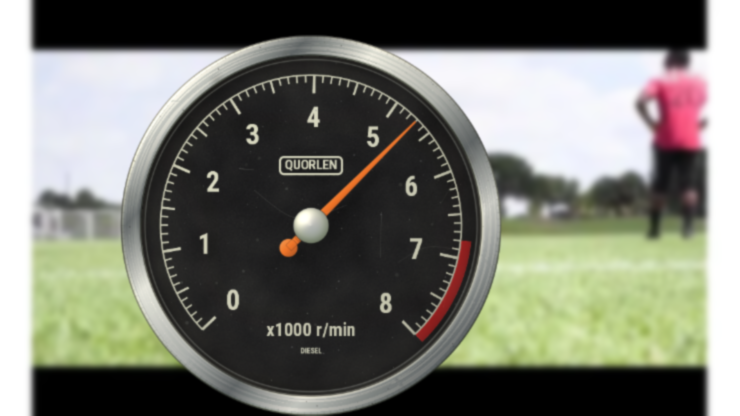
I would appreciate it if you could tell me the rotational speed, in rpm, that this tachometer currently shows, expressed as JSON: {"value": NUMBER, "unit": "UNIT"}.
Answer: {"value": 5300, "unit": "rpm"}
